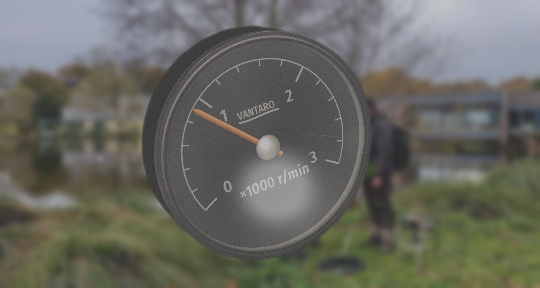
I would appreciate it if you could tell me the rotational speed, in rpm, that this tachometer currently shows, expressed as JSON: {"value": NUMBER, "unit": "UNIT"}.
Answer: {"value": 900, "unit": "rpm"}
